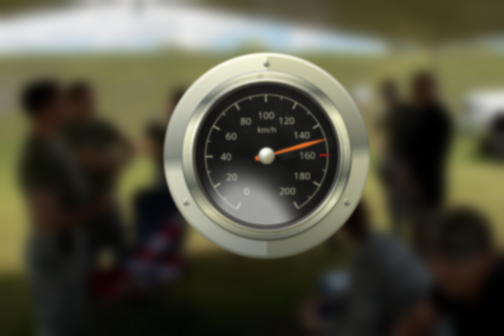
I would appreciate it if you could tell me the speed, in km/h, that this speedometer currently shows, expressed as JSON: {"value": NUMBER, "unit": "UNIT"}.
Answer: {"value": 150, "unit": "km/h"}
